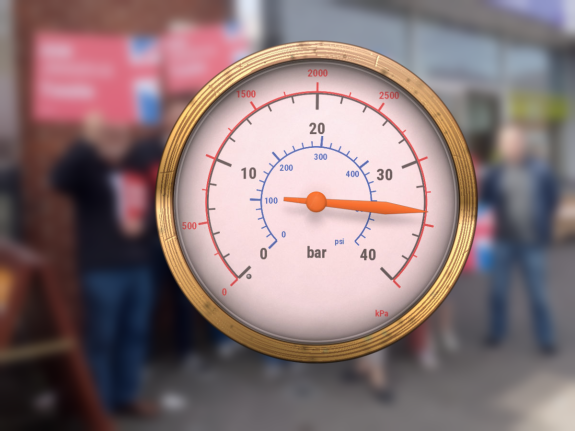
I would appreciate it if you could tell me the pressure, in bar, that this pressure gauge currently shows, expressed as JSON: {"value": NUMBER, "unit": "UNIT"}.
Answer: {"value": 34, "unit": "bar"}
